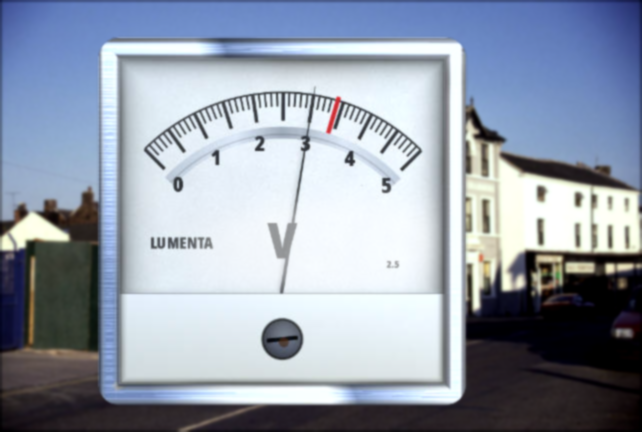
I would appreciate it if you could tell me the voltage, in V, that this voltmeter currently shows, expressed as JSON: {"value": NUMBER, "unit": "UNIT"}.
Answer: {"value": 3, "unit": "V"}
